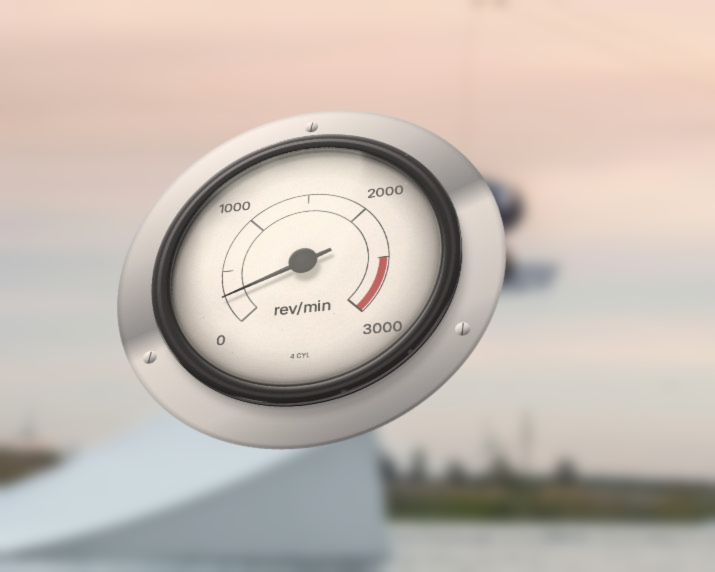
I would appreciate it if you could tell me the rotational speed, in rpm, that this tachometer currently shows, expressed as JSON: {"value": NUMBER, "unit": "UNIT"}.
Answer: {"value": 250, "unit": "rpm"}
